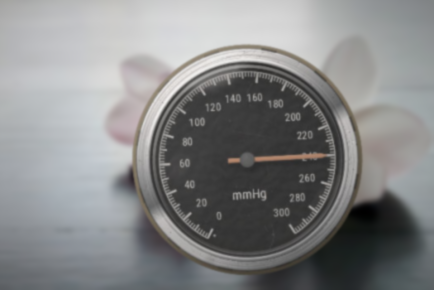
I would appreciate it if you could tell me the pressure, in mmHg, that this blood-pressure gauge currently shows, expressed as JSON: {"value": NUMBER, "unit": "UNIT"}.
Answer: {"value": 240, "unit": "mmHg"}
